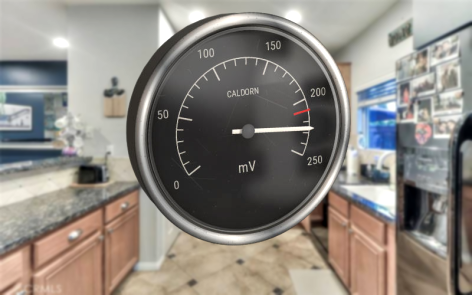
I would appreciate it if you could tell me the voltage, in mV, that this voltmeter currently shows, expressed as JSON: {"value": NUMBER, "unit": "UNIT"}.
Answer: {"value": 225, "unit": "mV"}
